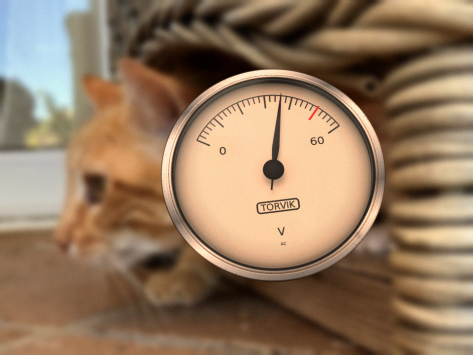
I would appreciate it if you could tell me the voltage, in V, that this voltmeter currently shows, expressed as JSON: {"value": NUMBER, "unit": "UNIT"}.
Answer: {"value": 36, "unit": "V"}
